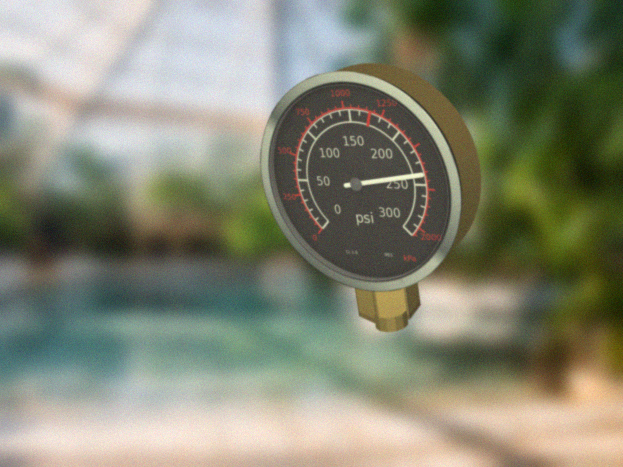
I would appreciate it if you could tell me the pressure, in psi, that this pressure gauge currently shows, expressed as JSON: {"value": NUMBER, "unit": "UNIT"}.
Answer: {"value": 240, "unit": "psi"}
